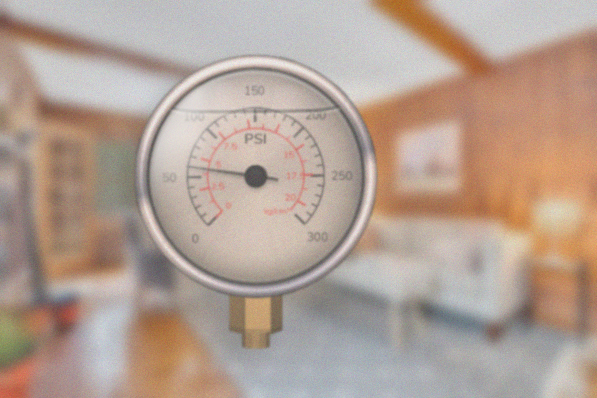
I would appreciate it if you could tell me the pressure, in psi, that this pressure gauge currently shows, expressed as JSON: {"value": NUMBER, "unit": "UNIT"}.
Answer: {"value": 60, "unit": "psi"}
